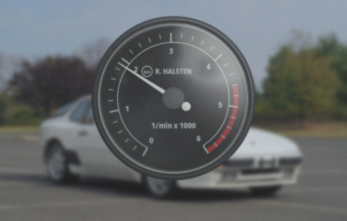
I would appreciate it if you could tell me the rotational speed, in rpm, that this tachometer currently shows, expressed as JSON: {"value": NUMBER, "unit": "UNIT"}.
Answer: {"value": 1900, "unit": "rpm"}
